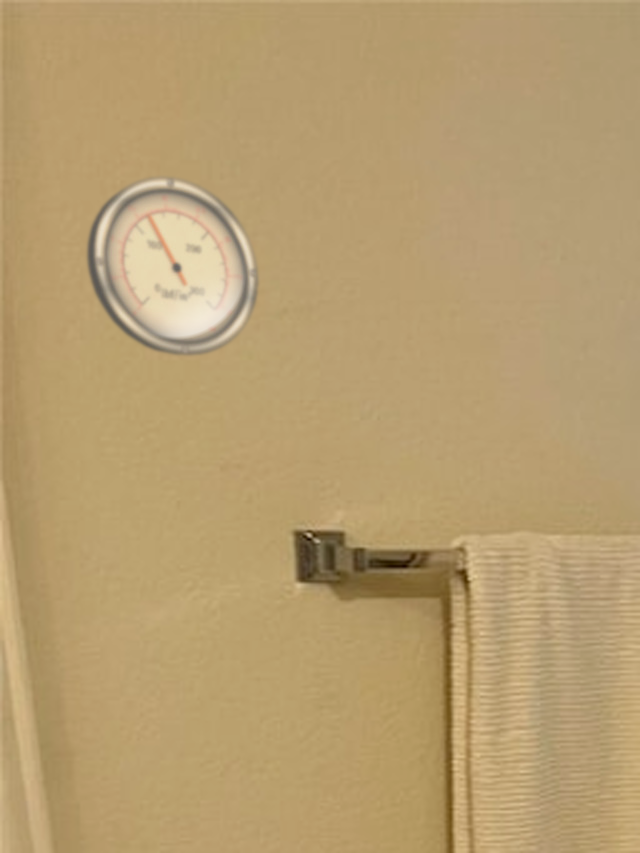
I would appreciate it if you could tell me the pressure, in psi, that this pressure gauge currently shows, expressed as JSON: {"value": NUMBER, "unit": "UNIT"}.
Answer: {"value": 120, "unit": "psi"}
